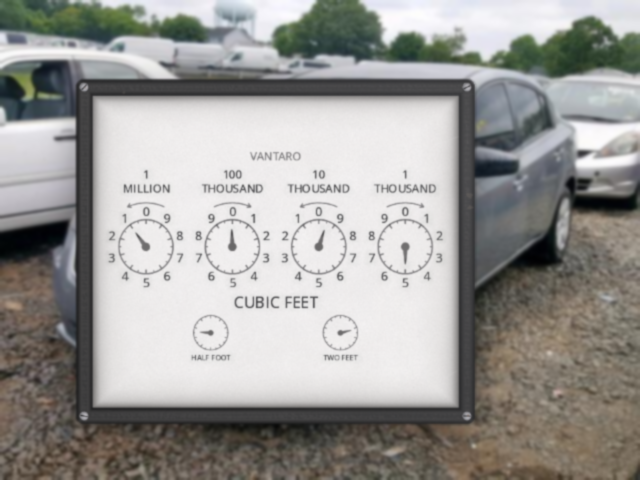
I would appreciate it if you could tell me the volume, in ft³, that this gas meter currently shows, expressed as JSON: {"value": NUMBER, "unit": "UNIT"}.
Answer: {"value": 99500, "unit": "ft³"}
